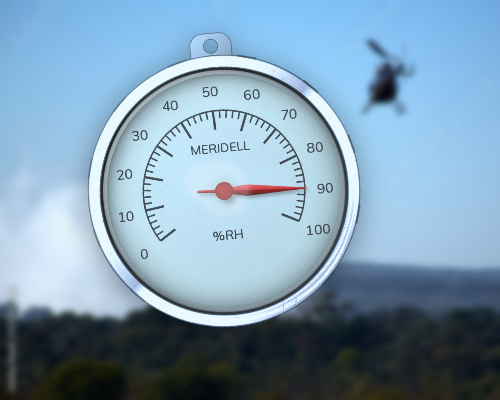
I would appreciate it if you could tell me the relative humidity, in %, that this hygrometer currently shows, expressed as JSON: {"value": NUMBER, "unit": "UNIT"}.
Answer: {"value": 90, "unit": "%"}
